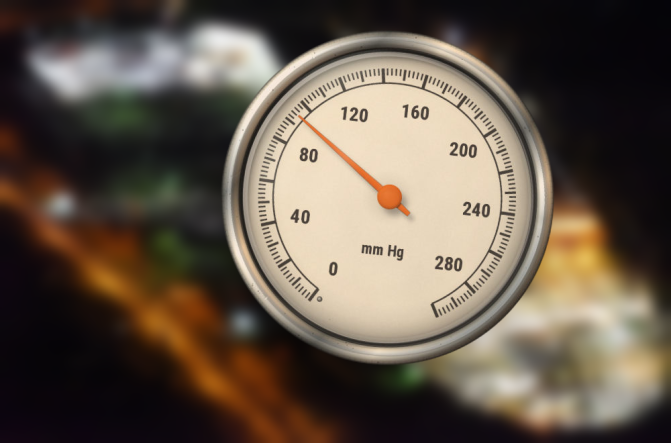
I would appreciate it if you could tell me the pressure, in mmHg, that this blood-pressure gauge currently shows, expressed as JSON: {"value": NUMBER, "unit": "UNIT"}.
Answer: {"value": 94, "unit": "mmHg"}
